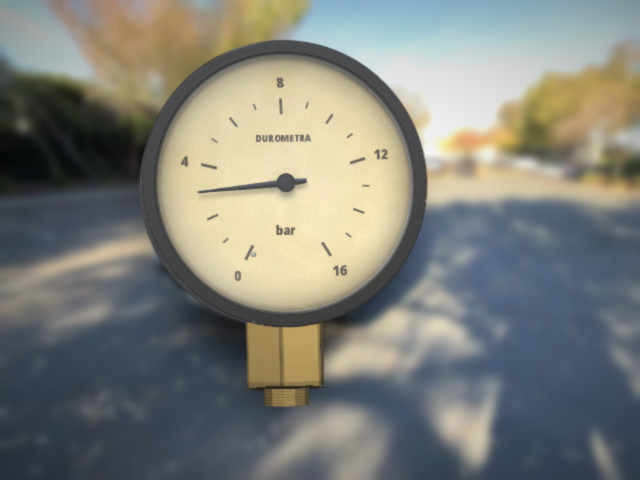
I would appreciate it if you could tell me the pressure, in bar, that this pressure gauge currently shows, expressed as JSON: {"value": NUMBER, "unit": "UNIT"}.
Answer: {"value": 3, "unit": "bar"}
